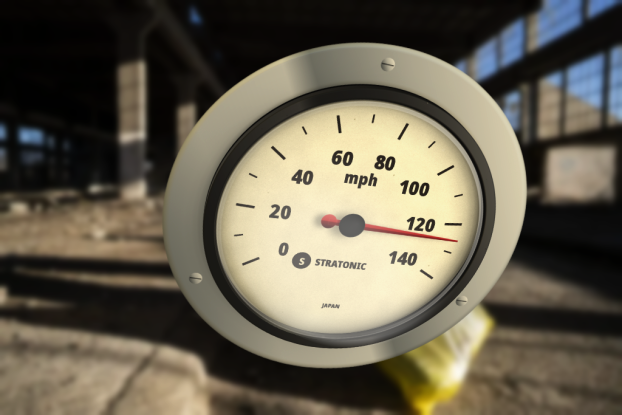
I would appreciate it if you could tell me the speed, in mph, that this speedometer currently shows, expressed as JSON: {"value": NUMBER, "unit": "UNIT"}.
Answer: {"value": 125, "unit": "mph"}
